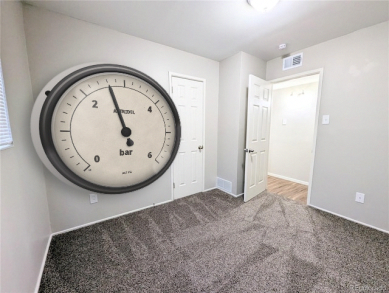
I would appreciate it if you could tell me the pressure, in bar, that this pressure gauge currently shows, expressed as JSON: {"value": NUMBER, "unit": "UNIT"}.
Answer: {"value": 2.6, "unit": "bar"}
